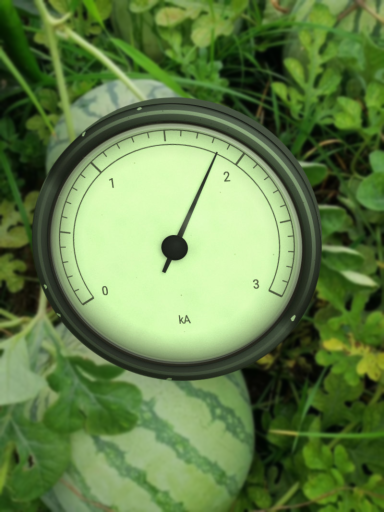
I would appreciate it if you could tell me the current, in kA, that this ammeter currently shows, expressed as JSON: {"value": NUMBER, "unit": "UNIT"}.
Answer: {"value": 1.85, "unit": "kA"}
